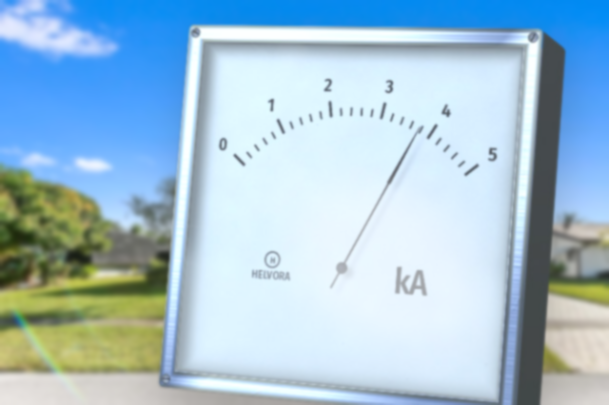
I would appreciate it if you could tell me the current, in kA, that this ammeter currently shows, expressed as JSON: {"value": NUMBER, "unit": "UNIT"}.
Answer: {"value": 3.8, "unit": "kA"}
